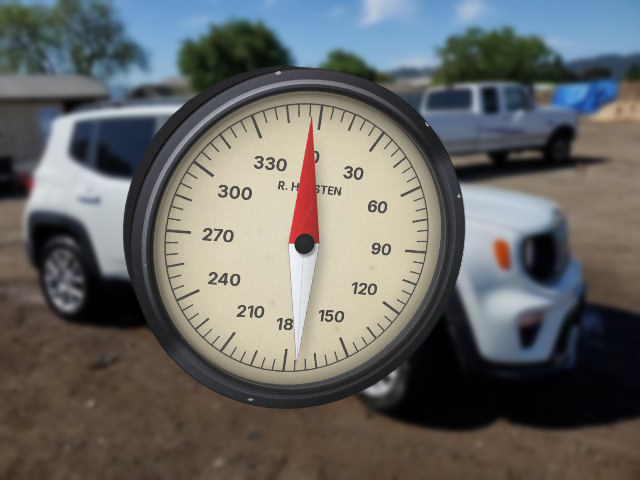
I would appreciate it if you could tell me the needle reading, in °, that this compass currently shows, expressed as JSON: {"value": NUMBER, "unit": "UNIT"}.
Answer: {"value": 355, "unit": "°"}
